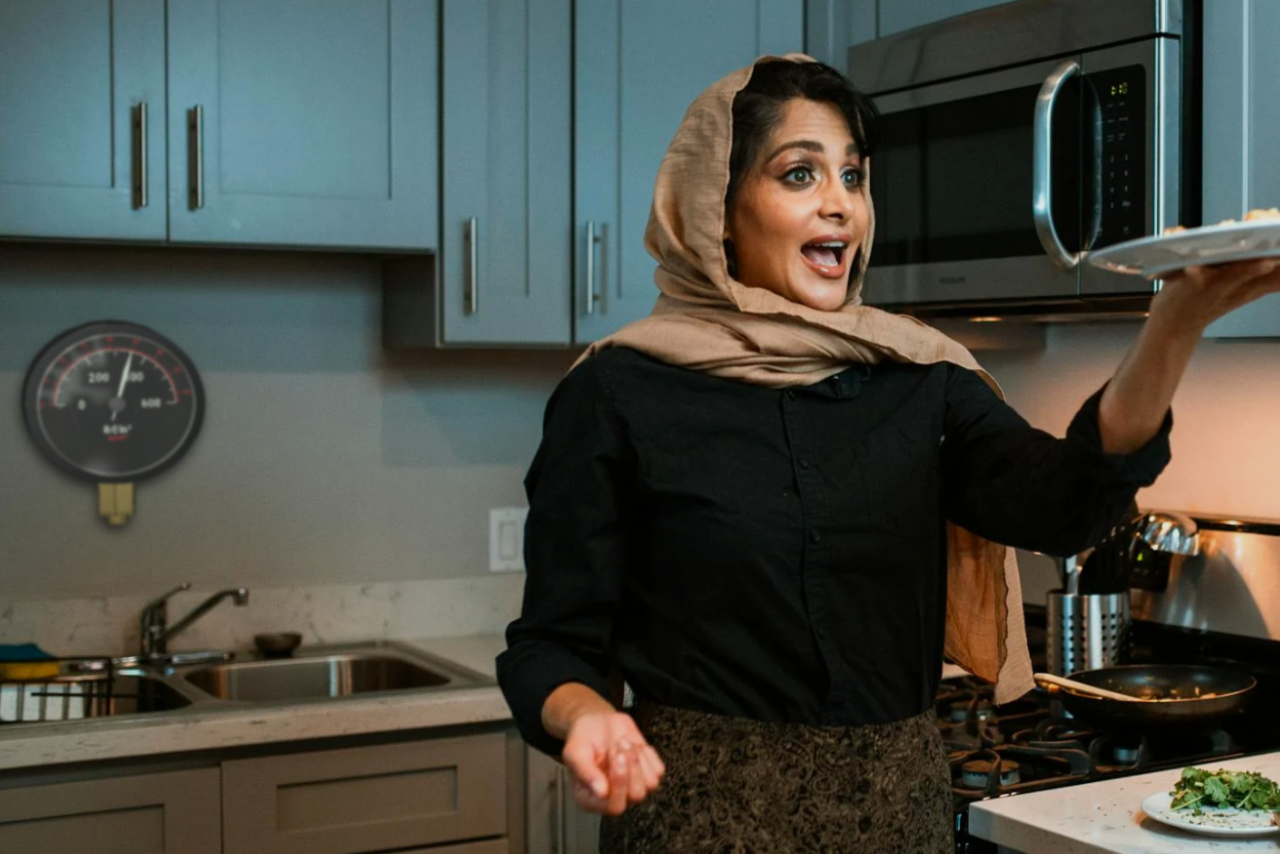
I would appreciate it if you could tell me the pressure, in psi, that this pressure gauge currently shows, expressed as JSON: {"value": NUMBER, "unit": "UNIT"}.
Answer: {"value": 350, "unit": "psi"}
